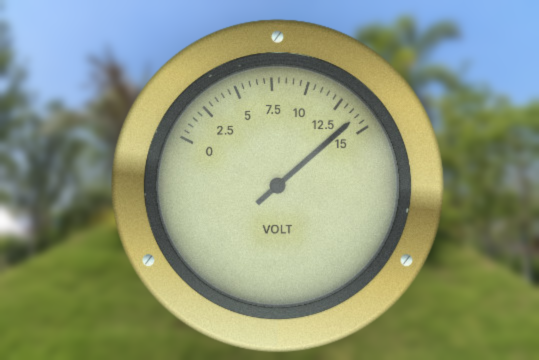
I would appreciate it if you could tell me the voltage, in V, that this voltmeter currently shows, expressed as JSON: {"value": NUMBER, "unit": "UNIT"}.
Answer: {"value": 14, "unit": "V"}
